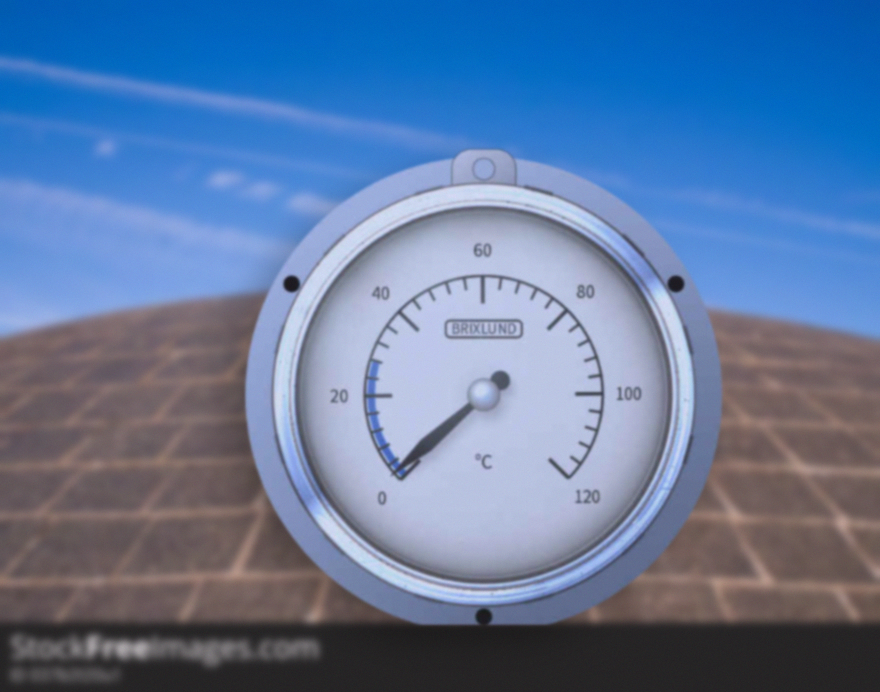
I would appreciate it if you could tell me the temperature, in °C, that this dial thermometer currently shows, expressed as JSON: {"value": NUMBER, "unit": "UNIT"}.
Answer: {"value": 2, "unit": "°C"}
